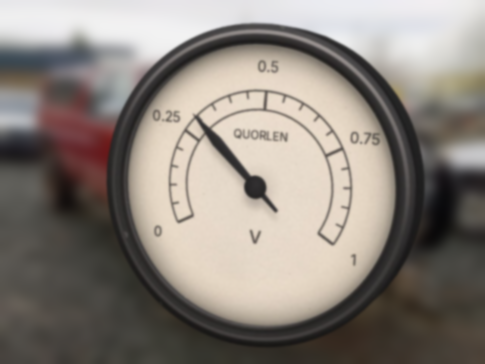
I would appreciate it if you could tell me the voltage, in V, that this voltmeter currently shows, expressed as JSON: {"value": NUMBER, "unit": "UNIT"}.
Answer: {"value": 0.3, "unit": "V"}
